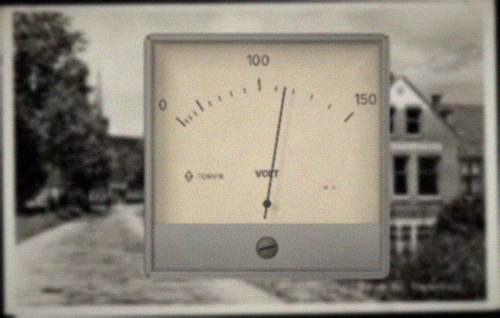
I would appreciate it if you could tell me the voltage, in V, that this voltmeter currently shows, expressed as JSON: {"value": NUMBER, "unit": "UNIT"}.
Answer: {"value": 115, "unit": "V"}
